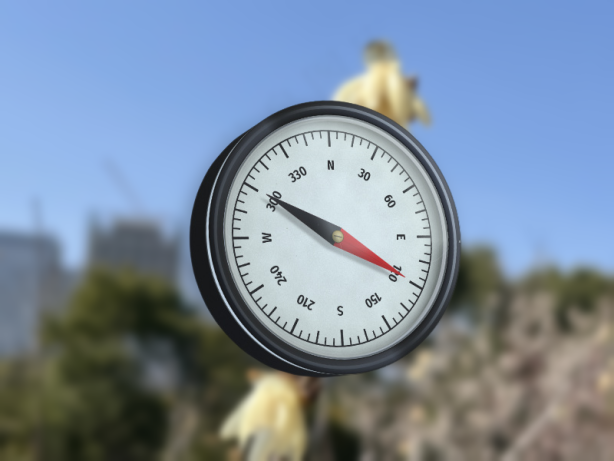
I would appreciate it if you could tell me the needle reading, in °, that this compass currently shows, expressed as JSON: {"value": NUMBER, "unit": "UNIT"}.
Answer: {"value": 120, "unit": "°"}
